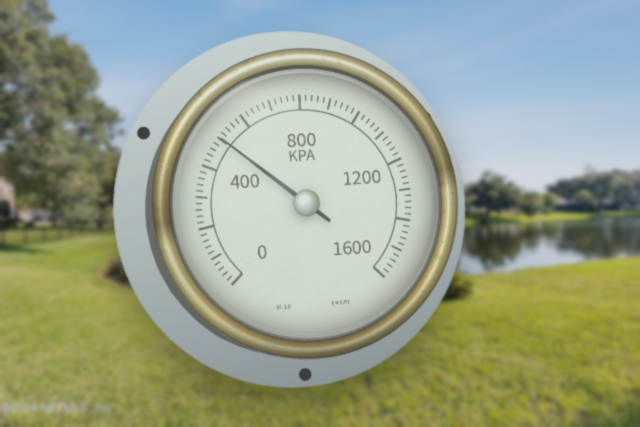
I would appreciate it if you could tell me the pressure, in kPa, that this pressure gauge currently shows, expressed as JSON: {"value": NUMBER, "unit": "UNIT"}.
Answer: {"value": 500, "unit": "kPa"}
